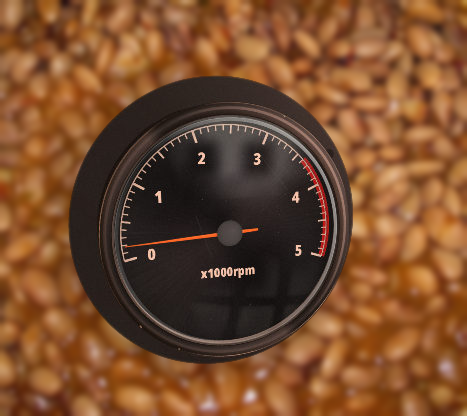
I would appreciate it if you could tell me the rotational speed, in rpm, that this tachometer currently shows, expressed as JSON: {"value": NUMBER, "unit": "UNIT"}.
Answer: {"value": 200, "unit": "rpm"}
